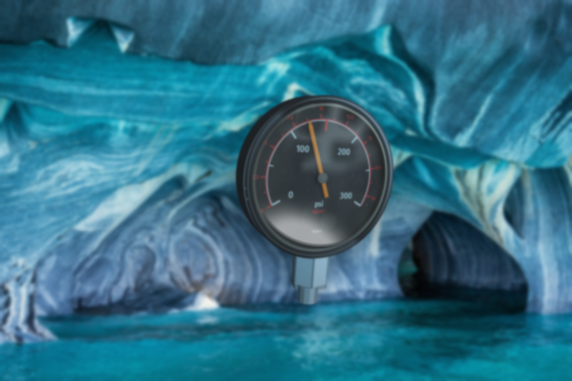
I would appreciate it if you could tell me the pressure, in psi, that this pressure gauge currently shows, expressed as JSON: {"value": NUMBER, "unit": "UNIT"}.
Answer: {"value": 125, "unit": "psi"}
